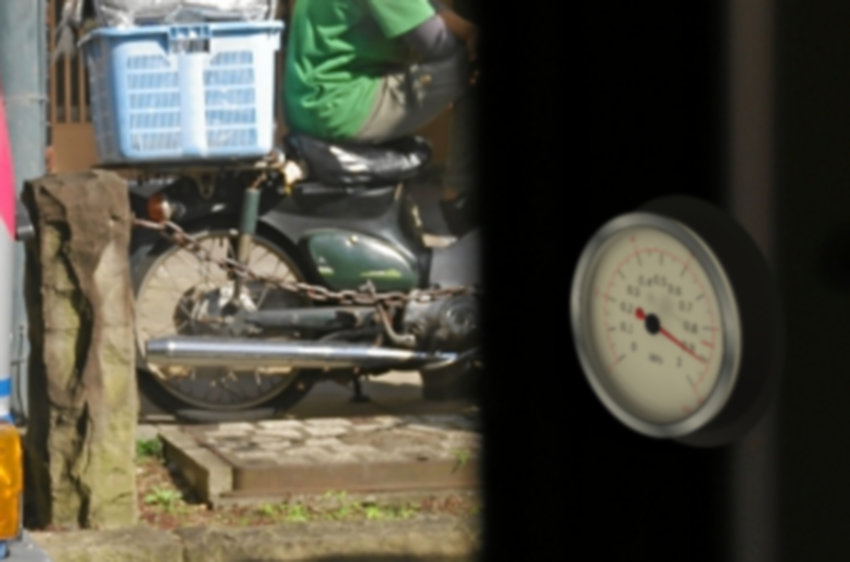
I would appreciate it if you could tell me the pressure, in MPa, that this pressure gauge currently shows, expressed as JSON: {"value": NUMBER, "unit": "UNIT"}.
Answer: {"value": 0.9, "unit": "MPa"}
